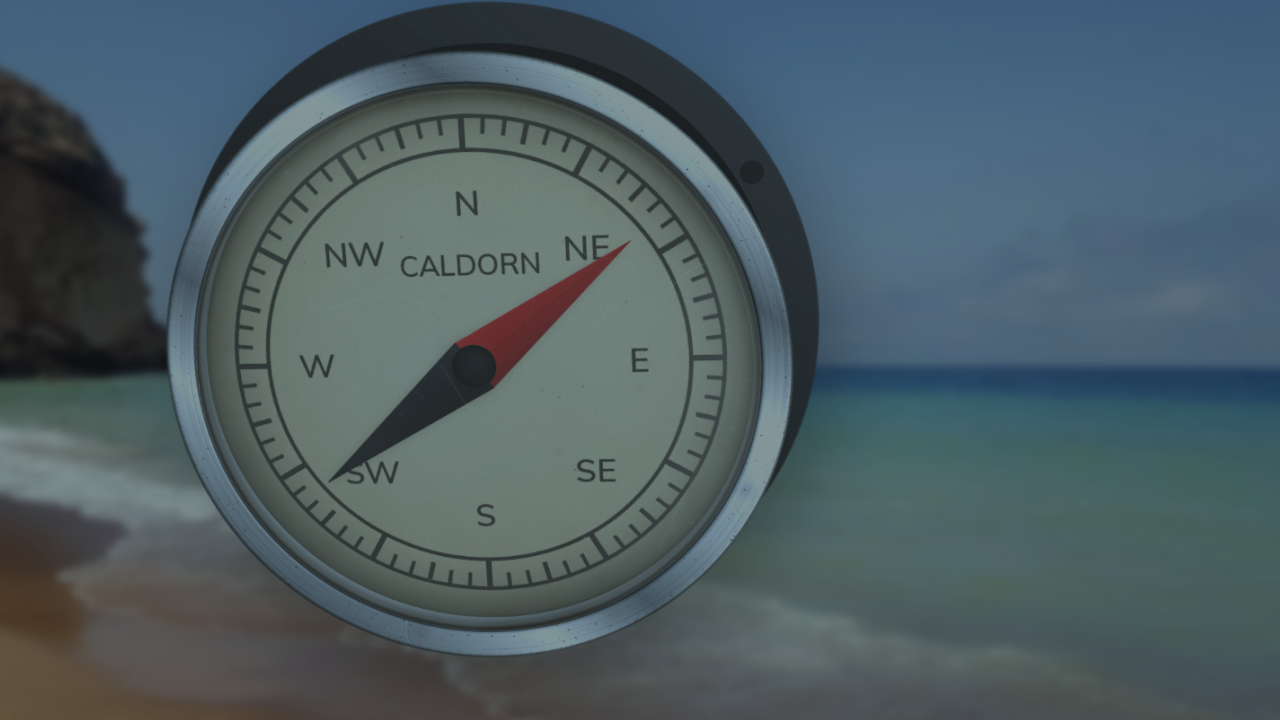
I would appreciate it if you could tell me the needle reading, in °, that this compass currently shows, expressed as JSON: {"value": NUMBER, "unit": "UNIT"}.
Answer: {"value": 52.5, "unit": "°"}
